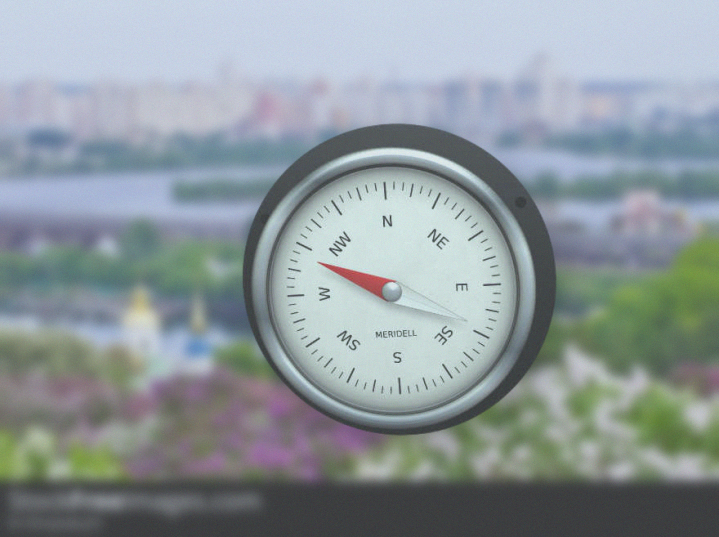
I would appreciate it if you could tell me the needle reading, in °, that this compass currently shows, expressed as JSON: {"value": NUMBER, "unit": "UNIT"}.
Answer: {"value": 295, "unit": "°"}
